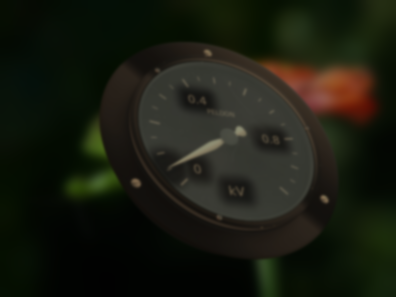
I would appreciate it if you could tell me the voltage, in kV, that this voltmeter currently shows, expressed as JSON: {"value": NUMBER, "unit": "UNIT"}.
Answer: {"value": 0.05, "unit": "kV"}
